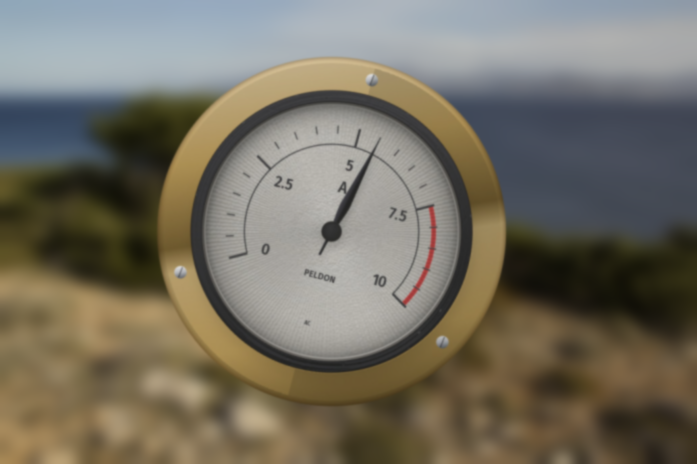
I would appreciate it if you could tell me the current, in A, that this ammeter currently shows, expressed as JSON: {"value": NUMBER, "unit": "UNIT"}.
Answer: {"value": 5.5, "unit": "A"}
